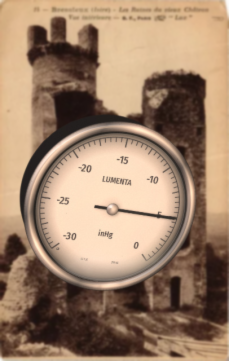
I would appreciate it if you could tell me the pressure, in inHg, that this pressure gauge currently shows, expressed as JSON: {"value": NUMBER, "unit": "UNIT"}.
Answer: {"value": -5, "unit": "inHg"}
